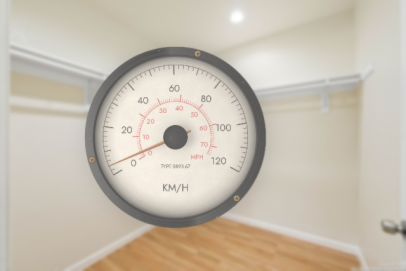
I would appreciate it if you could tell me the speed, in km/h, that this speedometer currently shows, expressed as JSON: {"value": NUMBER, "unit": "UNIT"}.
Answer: {"value": 4, "unit": "km/h"}
